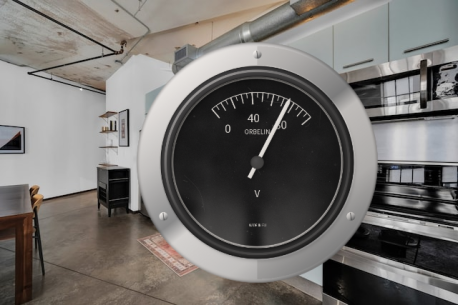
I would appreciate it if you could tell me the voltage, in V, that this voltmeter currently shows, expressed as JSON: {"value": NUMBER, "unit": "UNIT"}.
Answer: {"value": 75, "unit": "V"}
